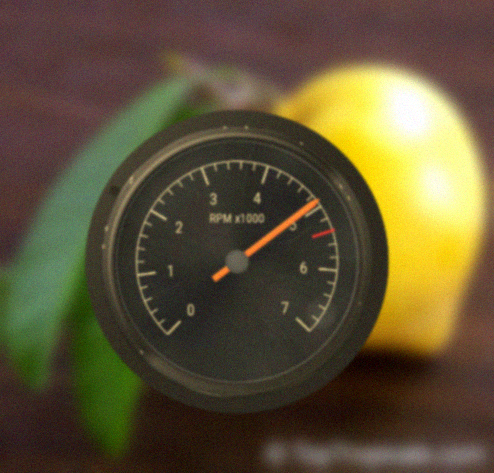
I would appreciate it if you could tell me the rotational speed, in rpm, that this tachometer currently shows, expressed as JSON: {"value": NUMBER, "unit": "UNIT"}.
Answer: {"value": 4900, "unit": "rpm"}
